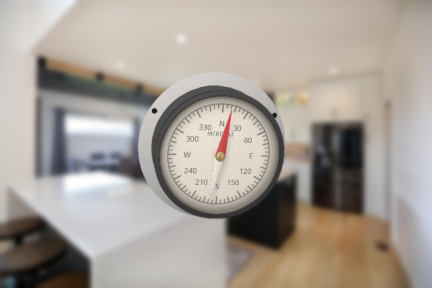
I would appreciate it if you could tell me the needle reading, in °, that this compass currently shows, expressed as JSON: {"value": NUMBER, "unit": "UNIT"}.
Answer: {"value": 10, "unit": "°"}
